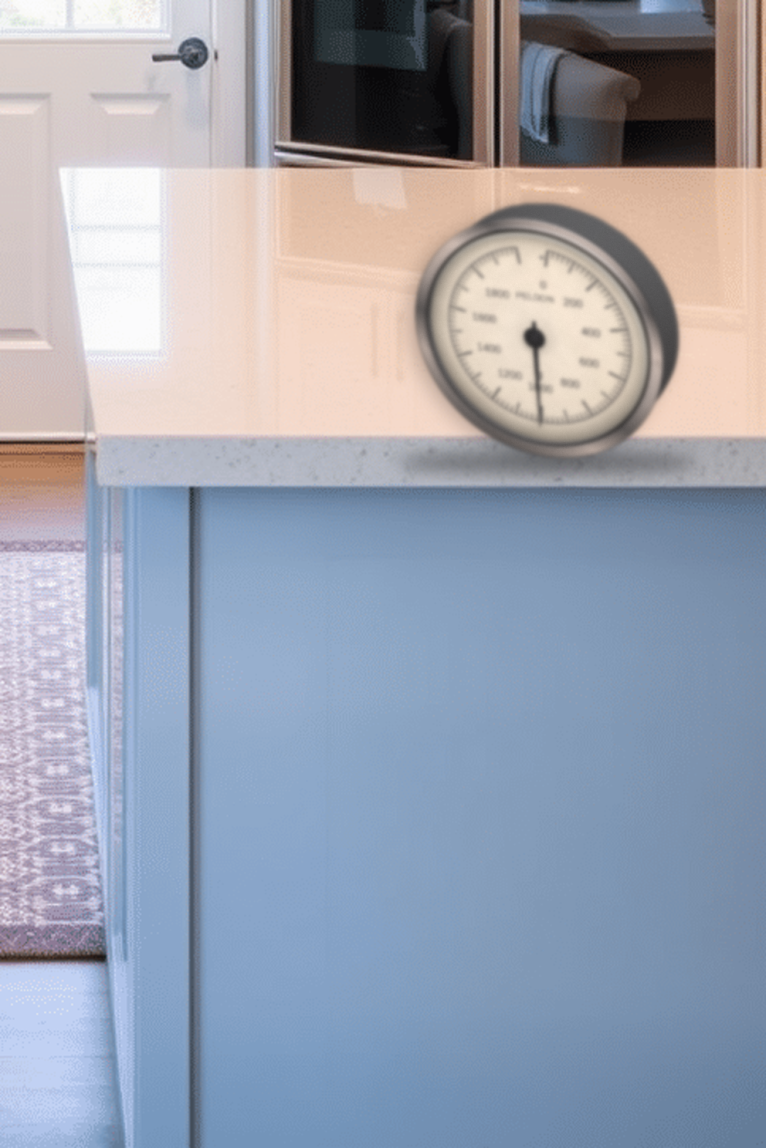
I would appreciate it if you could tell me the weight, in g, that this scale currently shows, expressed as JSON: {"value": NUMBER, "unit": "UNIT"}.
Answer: {"value": 1000, "unit": "g"}
